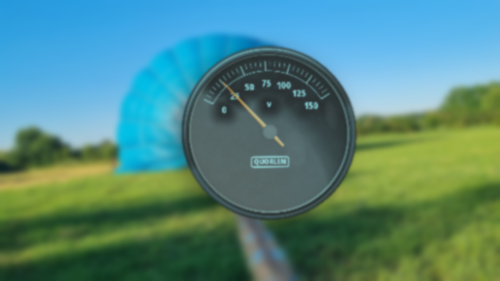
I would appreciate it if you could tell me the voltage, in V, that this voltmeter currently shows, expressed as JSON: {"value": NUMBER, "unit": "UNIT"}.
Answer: {"value": 25, "unit": "V"}
